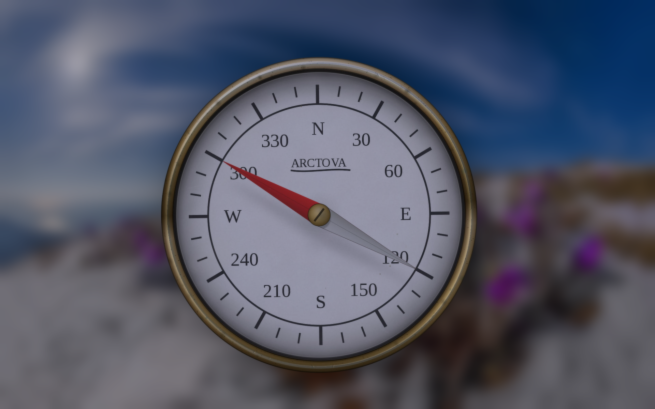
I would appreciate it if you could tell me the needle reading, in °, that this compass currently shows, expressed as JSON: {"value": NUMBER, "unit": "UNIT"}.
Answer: {"value": 300, "unit": "°"}
